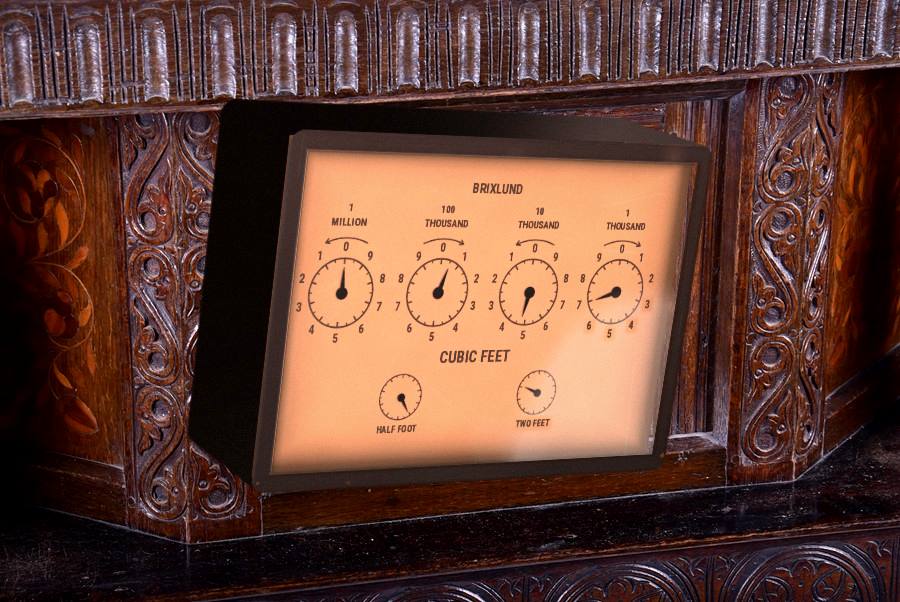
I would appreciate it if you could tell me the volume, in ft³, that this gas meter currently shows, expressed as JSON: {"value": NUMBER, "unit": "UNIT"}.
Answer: {"value": 4700, "unit": "ft³"}
